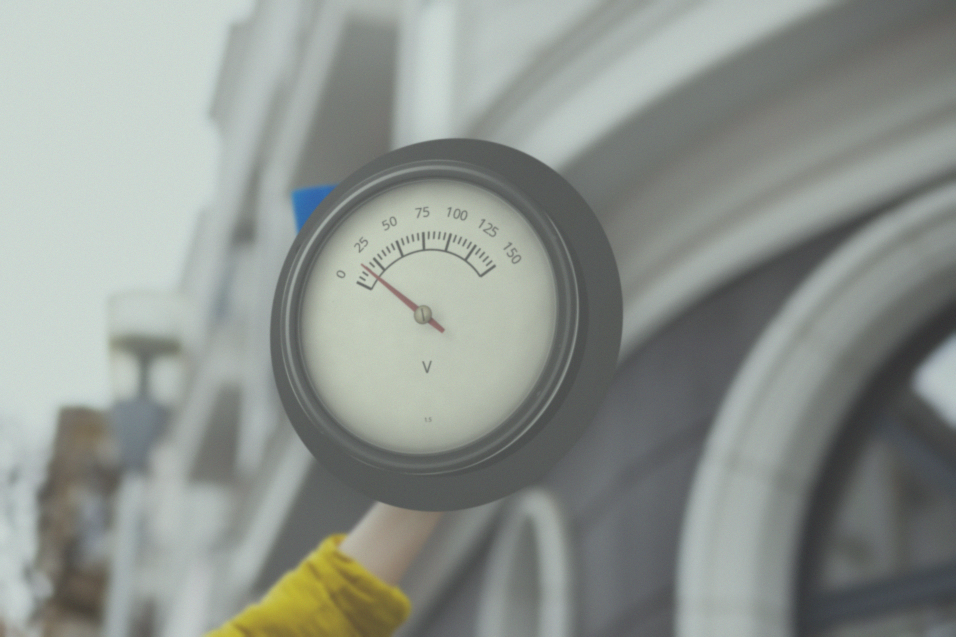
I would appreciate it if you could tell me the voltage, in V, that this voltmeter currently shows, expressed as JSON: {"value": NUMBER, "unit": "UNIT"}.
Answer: {"value": 15, "unit": "V"}
